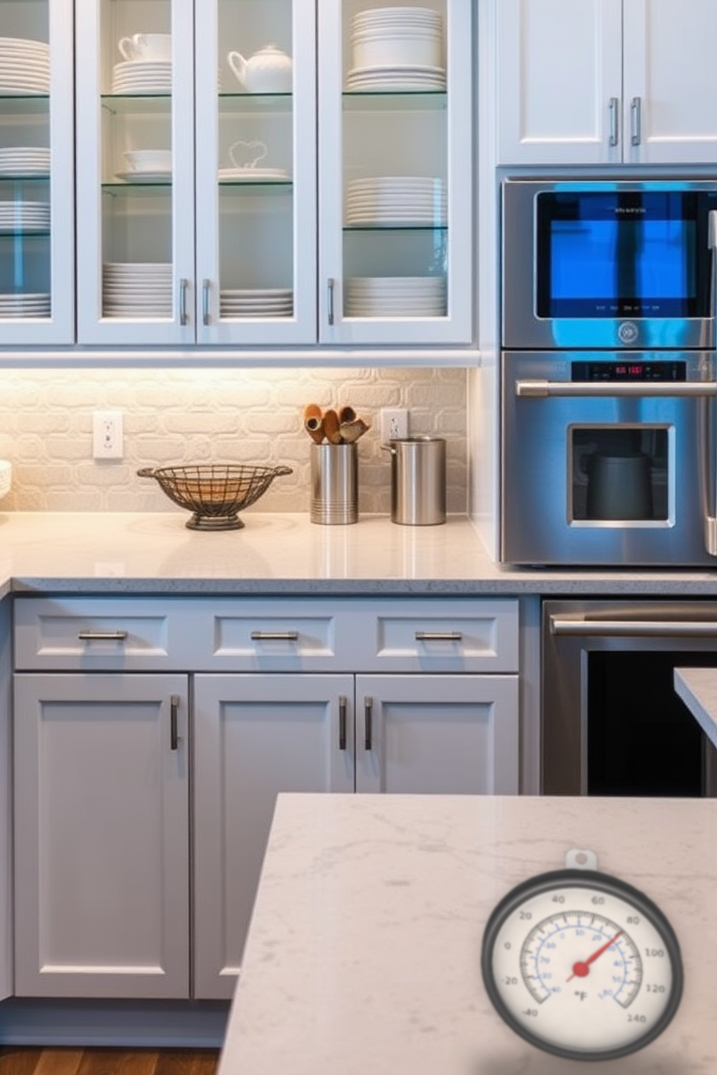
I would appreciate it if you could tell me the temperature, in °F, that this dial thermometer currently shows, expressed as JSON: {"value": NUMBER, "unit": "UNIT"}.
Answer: {"value": 80, "unit": "°F"}
